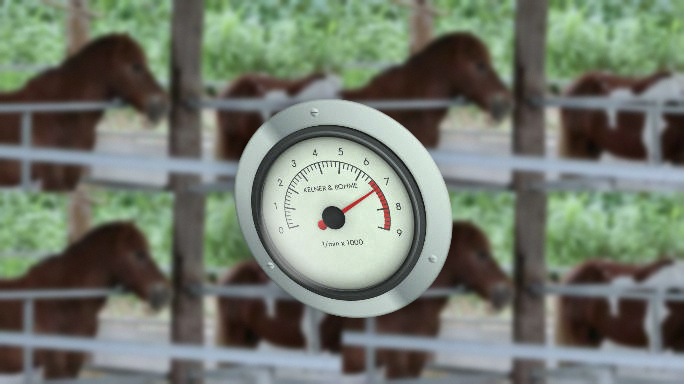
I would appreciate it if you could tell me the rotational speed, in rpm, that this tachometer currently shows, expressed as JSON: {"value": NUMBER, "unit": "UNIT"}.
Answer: {"value": 7000, "unit": "rpm"}
